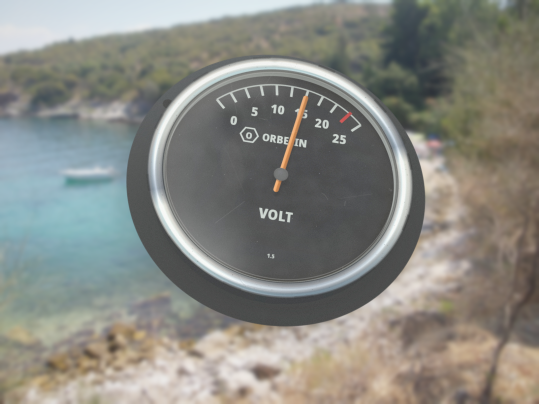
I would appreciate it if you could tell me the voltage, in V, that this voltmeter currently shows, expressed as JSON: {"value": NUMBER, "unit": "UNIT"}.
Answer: {"value": 15, "unit": "V"}
